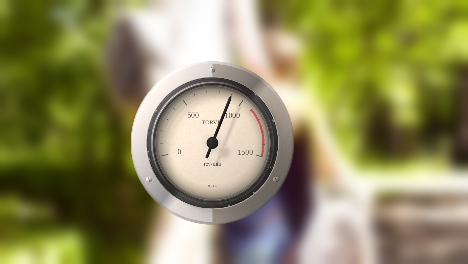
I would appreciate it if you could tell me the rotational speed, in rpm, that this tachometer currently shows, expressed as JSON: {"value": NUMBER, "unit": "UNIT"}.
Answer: {"value": 900, "unit": "rpm"}
